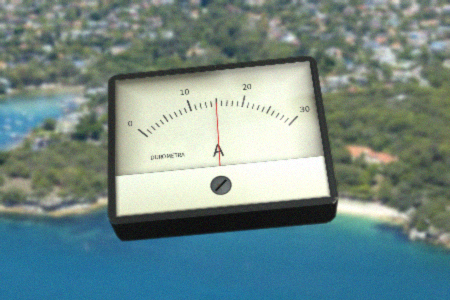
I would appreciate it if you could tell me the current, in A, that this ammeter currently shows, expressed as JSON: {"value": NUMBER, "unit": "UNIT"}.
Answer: {"value": 15, "unit": "A"}
